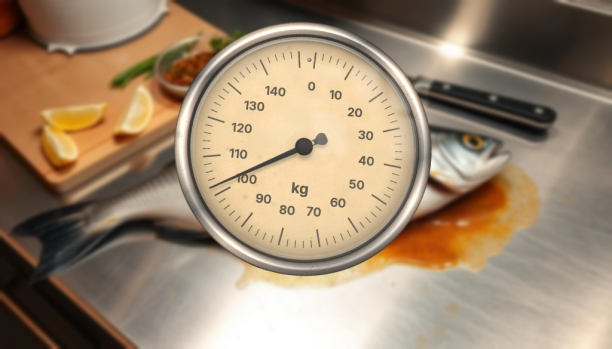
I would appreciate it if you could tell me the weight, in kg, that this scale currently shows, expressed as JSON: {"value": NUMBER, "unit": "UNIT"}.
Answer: {"value": 102, "unit": "kg"}
